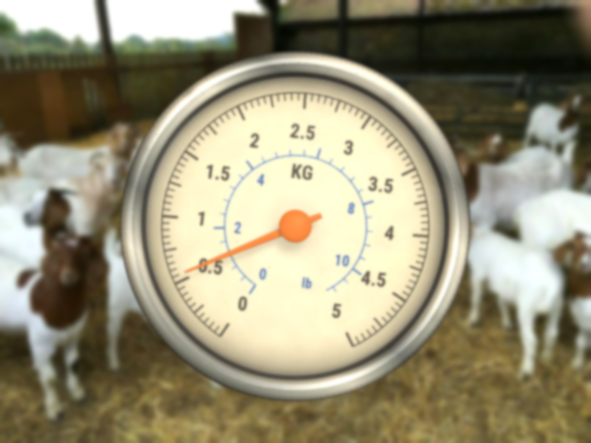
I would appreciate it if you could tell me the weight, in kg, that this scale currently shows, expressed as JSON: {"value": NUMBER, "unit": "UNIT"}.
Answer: {"value": 0.55, "unit": "kg"}
